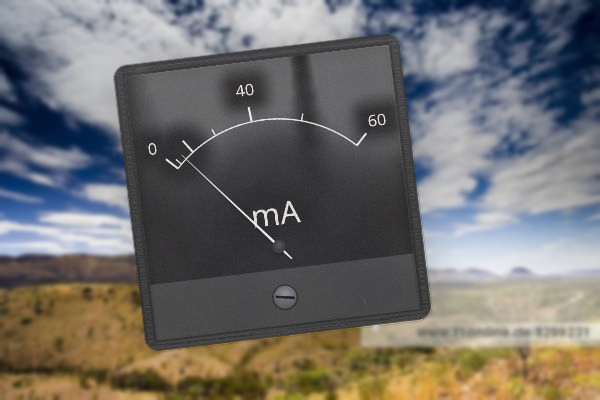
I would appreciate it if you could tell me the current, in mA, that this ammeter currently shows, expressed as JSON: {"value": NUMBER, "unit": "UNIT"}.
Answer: {"value": 15, "unit": "mA"}
